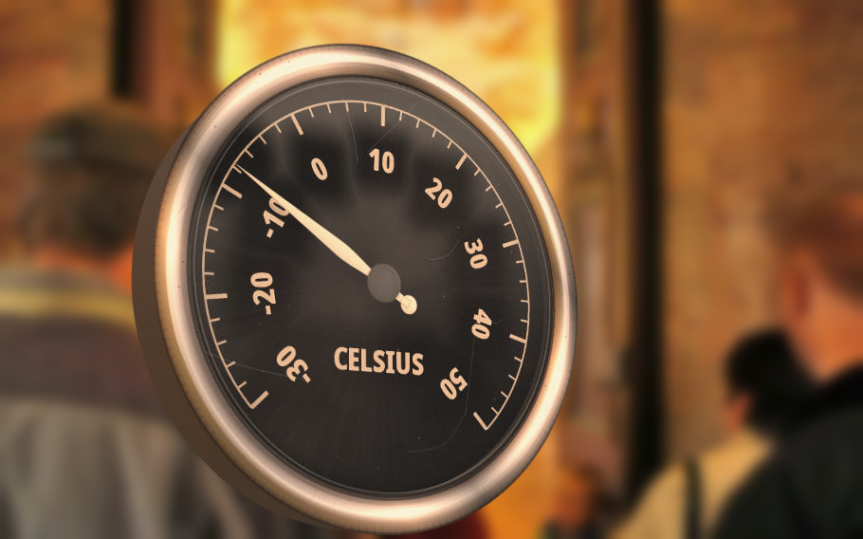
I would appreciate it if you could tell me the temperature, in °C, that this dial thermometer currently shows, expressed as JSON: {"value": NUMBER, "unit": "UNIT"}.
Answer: {"value": -8, "unit": "°C"}
